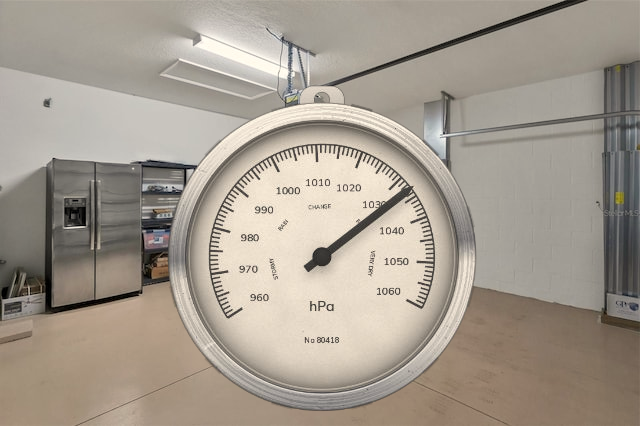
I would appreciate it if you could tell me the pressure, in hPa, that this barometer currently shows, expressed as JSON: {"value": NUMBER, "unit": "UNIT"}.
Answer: {"value": 1033, "unit": "hPa"}
